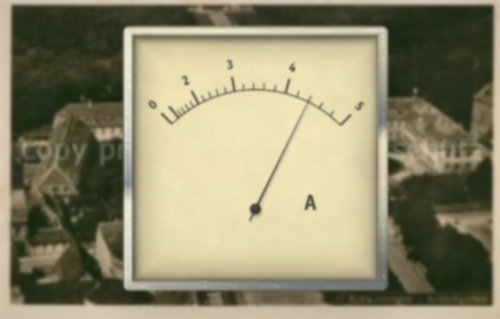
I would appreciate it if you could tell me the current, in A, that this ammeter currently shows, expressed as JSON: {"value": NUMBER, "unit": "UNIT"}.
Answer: {"value": 4.4, "unit": "A"}
